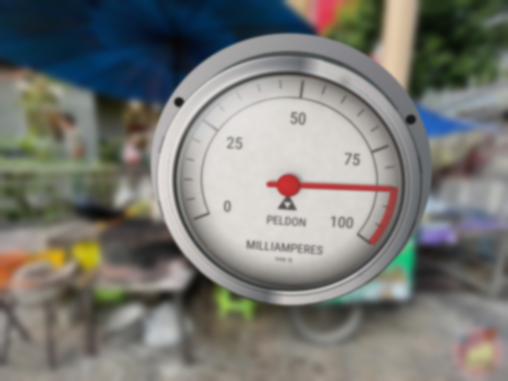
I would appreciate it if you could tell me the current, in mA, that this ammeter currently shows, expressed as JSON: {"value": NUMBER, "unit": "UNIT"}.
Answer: {"value": 85, "unit": "mA"}
